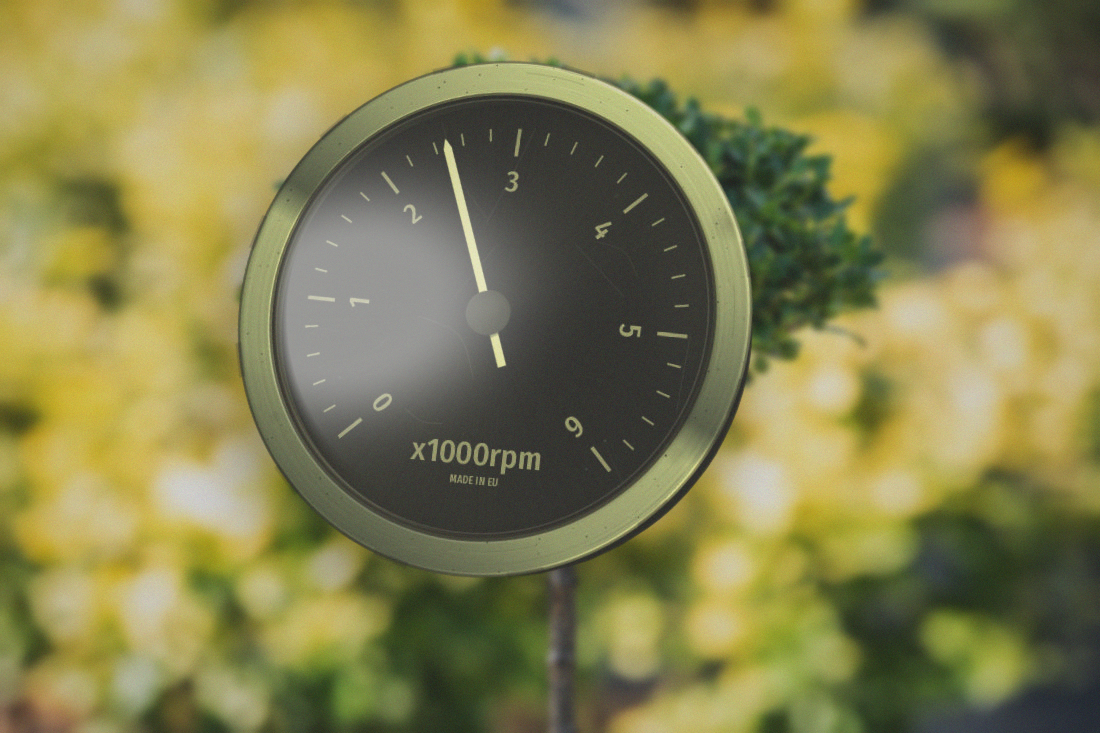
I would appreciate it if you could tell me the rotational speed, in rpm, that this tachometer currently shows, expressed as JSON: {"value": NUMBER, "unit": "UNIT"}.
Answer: {"value": 2500, "unit": "rpm"}
